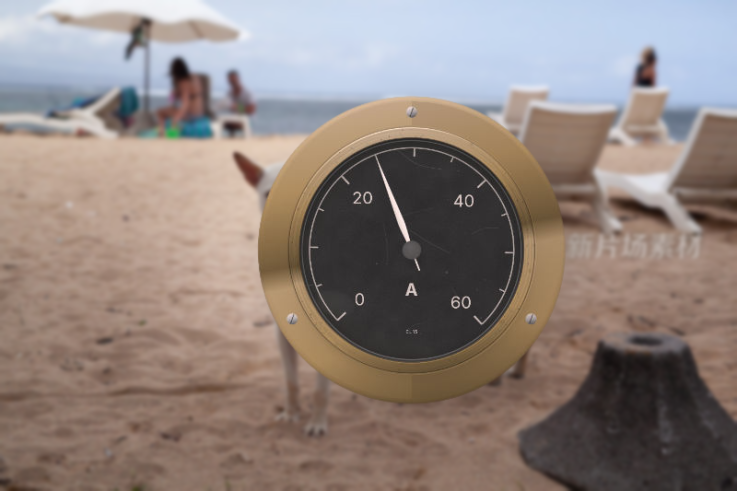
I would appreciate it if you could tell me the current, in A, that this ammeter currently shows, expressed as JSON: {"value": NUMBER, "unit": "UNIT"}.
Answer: {"value": 25, "unit": "A"}
